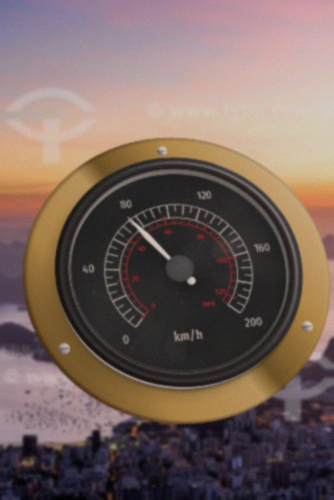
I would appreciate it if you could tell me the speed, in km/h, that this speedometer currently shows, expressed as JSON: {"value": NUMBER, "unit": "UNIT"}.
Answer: {"value": 75, "unit": "km/h"}
